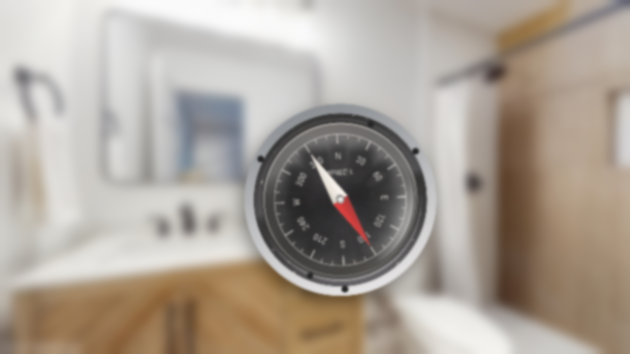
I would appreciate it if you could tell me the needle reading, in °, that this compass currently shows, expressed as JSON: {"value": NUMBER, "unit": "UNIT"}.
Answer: {"value": 150, "unit": "°"}
